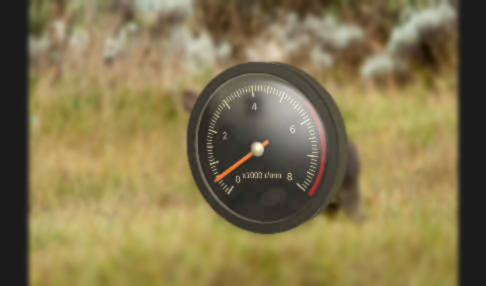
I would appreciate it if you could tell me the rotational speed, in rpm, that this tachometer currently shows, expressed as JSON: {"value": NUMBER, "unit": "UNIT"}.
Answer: {"value": 500, "unit": "rpm"}
